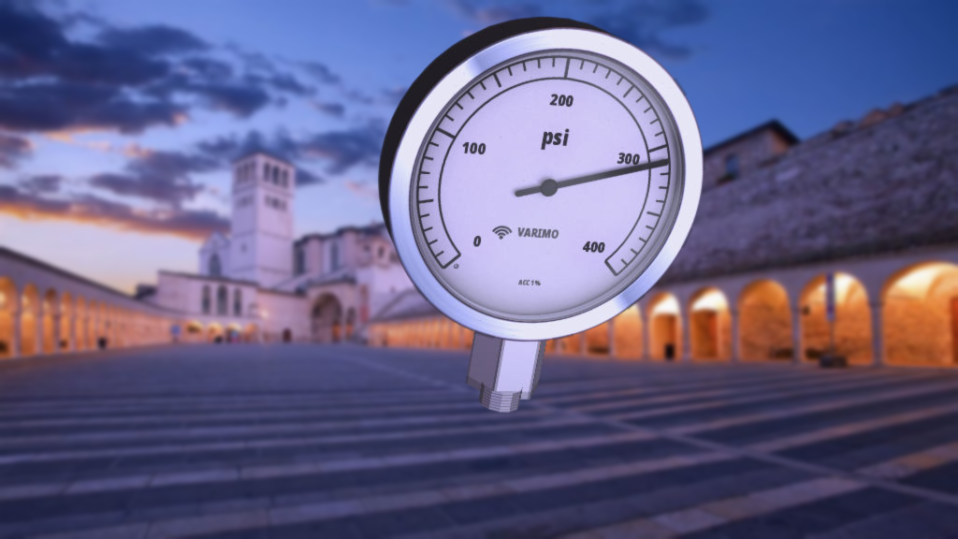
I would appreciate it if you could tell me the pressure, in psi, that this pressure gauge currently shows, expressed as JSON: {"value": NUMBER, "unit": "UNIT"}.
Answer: {"value": 310, "unit": "psi"}
